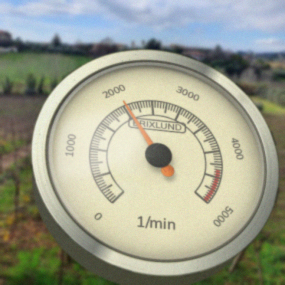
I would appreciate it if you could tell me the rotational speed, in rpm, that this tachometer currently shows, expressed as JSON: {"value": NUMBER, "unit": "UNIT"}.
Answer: {"value": 2000, "unit": "rpm"}
